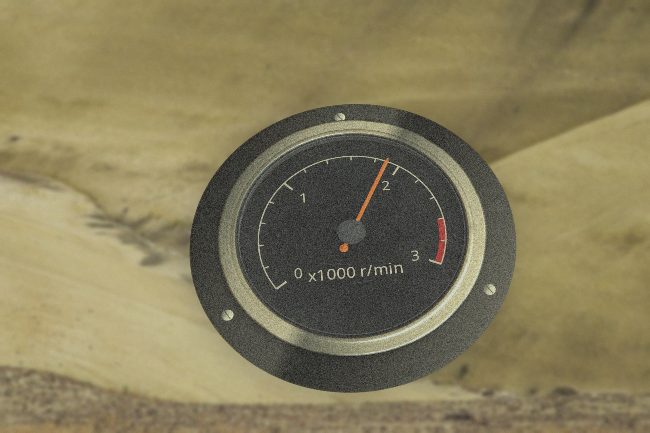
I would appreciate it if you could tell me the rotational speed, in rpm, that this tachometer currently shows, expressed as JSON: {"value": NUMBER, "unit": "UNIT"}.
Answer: {"value": 1900, "unit": "rpm"}
